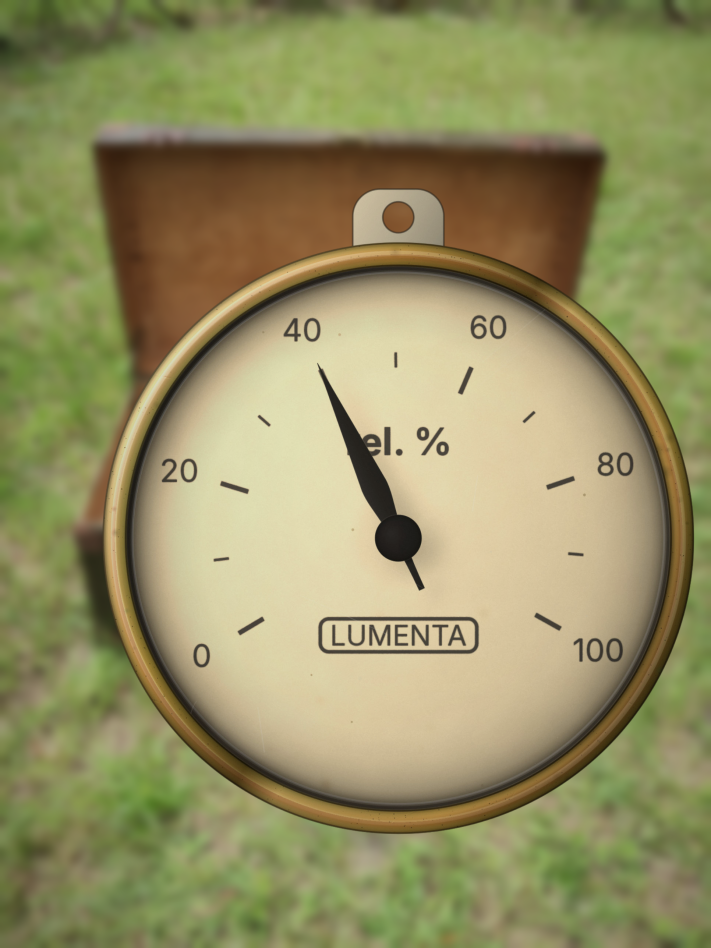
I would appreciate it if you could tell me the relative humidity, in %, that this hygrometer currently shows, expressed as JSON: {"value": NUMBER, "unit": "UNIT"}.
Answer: {"value": 40, "unit": "%"}
